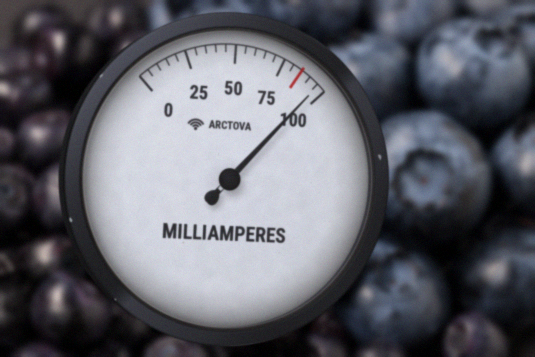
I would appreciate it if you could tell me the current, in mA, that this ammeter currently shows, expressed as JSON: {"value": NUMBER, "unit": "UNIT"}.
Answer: {"value": 95, "unit": "mA"}
